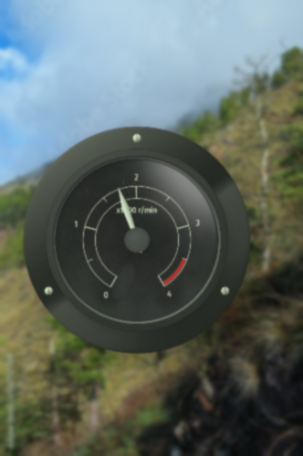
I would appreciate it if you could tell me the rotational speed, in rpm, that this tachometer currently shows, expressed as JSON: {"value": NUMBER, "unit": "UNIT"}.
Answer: {"value": 1750, "unit": "rpm"}
